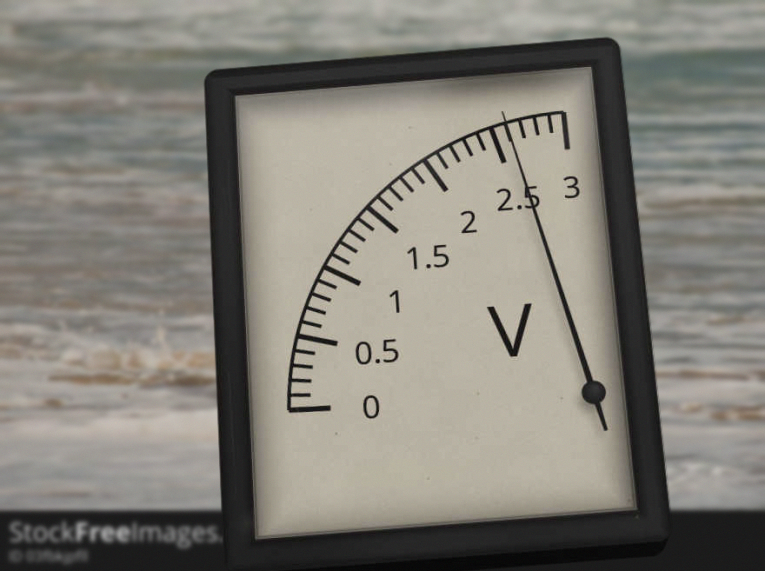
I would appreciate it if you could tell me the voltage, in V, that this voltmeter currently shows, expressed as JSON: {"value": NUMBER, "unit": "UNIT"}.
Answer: {"value": 2.6, "unit": "V"}
